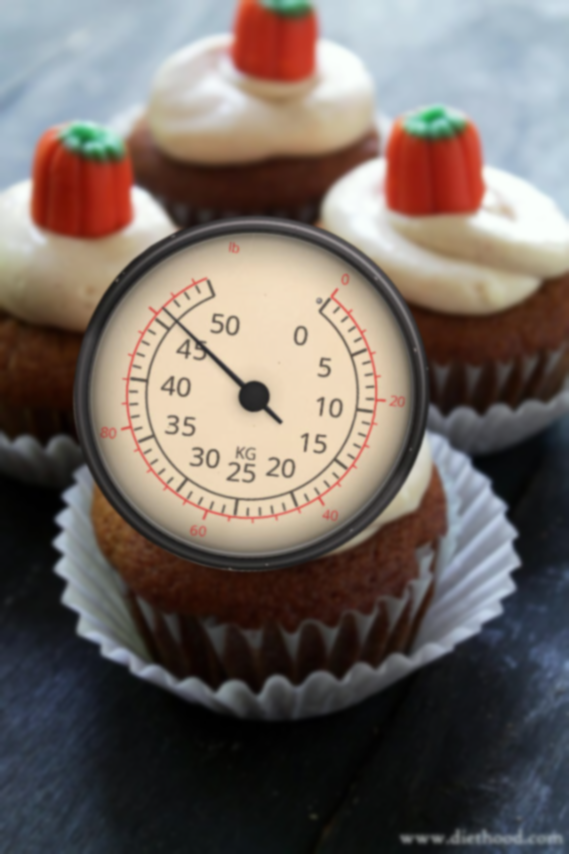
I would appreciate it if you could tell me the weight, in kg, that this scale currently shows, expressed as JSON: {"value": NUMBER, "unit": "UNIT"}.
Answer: {"value": 46, "unit": "kg"}
